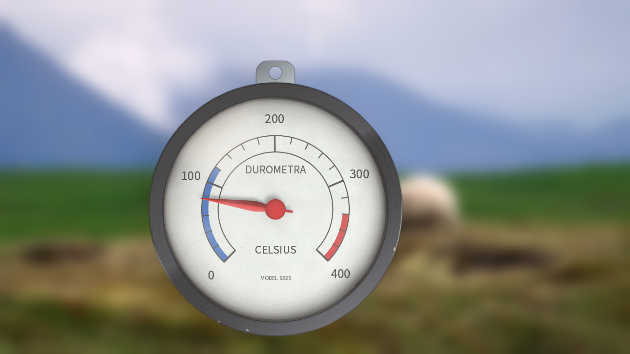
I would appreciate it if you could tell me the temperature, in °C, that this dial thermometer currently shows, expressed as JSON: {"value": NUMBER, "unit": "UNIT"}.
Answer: {"value": 80, "unit": "°C"}
